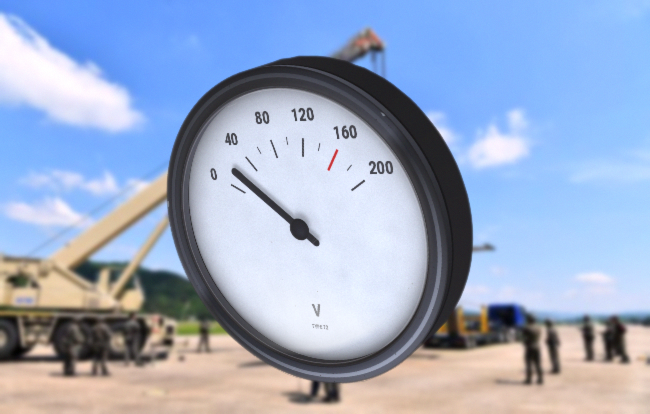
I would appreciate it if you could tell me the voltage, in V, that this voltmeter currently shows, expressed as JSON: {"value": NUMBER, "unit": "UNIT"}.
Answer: {"value": 20, "unit": "V"}
